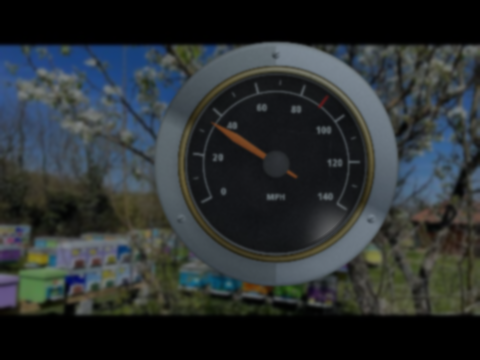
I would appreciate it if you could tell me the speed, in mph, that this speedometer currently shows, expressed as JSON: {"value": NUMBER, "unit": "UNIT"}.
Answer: {"value": 35, "unit": "mph"}
